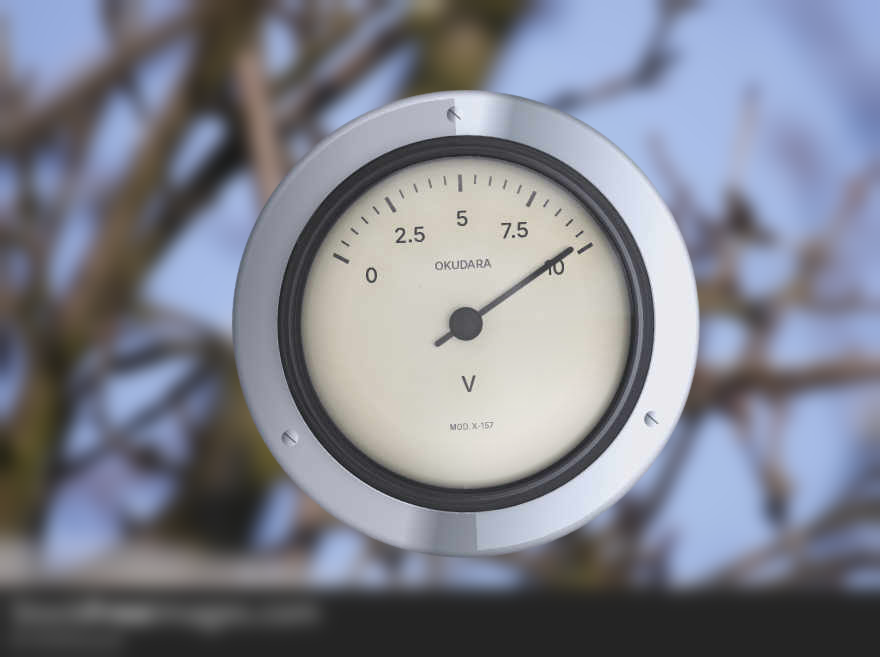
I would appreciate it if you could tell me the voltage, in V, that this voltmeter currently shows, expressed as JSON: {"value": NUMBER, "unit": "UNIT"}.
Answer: {"value": 9.75, "unit": "V"}
